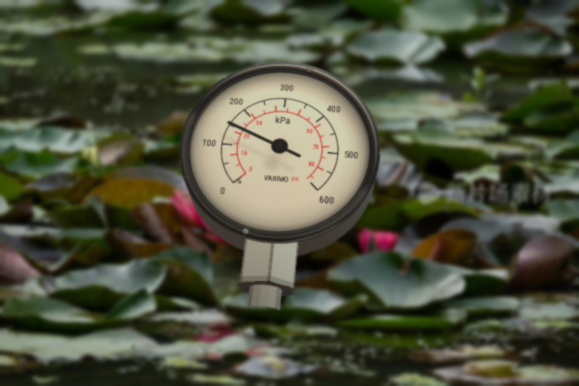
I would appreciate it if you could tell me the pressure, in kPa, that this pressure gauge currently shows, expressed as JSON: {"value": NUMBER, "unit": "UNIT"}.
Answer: {"value": 150, "unit": "kPa"}
